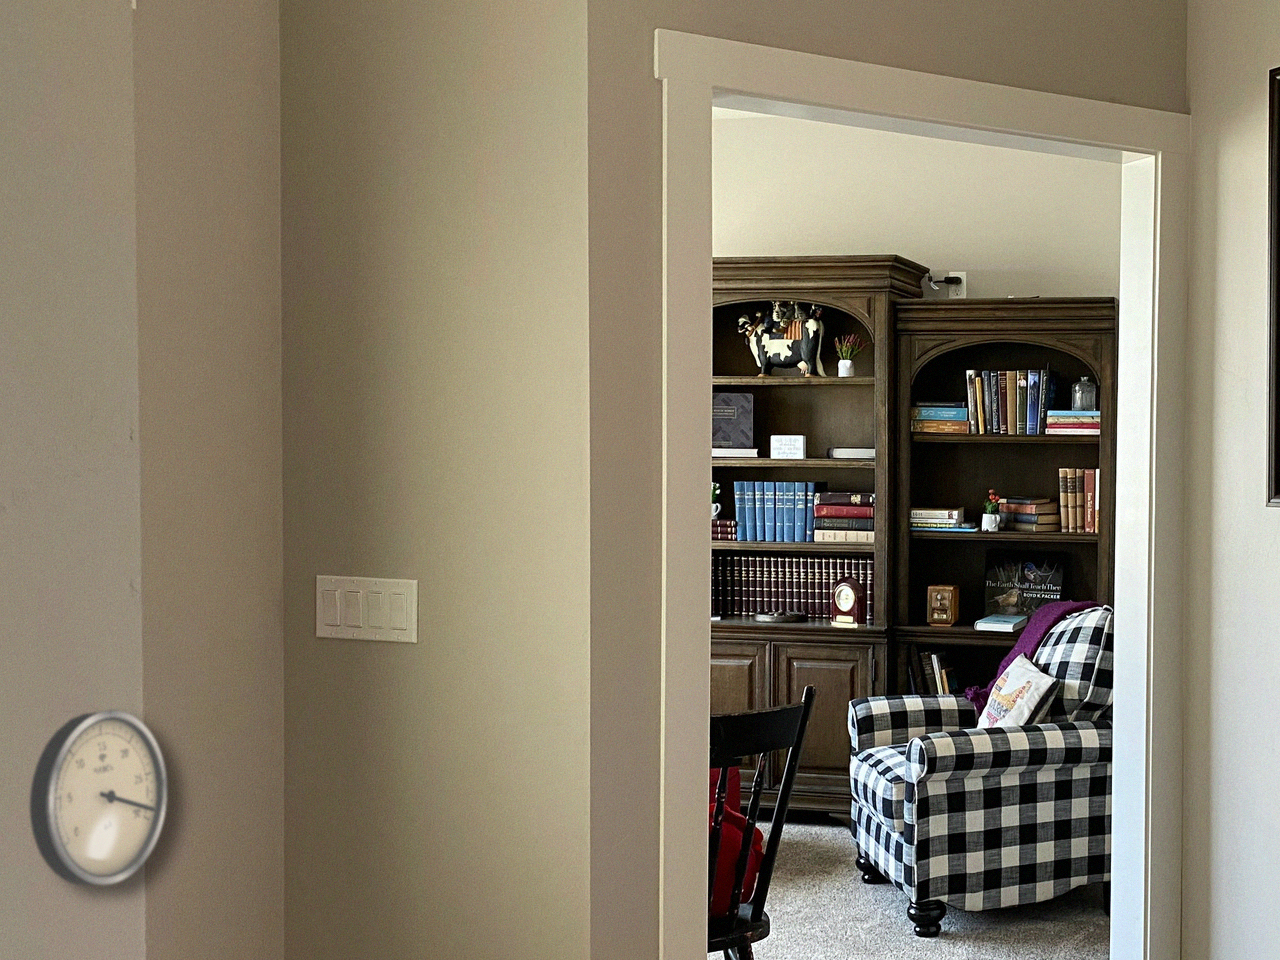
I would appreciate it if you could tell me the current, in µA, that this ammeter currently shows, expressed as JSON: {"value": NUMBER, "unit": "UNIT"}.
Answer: {"value": 29, "unit": "µA"}
